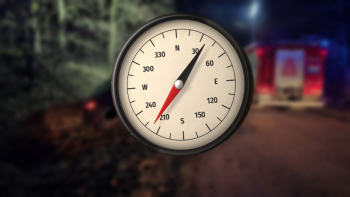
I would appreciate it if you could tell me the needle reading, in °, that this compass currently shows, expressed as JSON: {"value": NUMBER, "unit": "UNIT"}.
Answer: {"value": 217.5, "unit": "°"}
